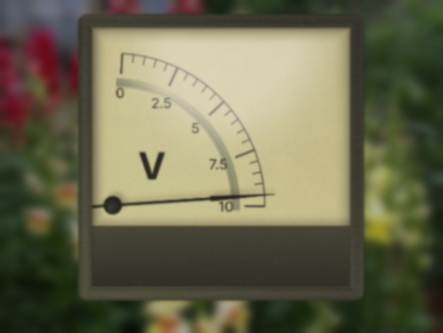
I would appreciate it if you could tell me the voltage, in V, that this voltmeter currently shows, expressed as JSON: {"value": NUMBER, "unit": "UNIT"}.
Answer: {"value": 9.5, "unit": "V"}
